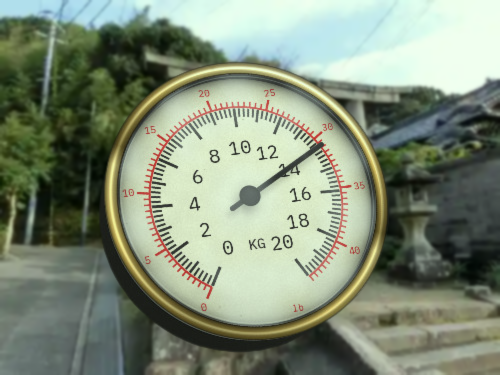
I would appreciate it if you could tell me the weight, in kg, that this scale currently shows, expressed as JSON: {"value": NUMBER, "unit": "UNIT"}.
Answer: {"value": 14, "unit": "kg"}
